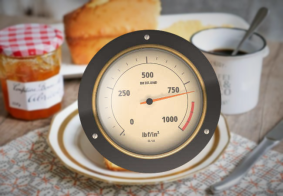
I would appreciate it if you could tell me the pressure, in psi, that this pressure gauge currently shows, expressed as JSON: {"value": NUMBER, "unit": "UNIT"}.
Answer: {"value": 800, "unit": "psi"}
